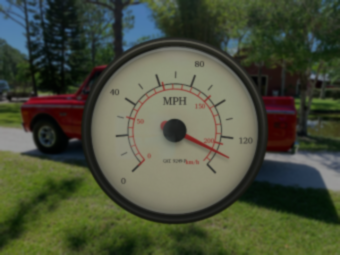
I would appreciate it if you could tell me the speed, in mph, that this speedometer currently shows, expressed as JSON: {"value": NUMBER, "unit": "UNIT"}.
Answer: {"value": 130, "unit": "mph"}
